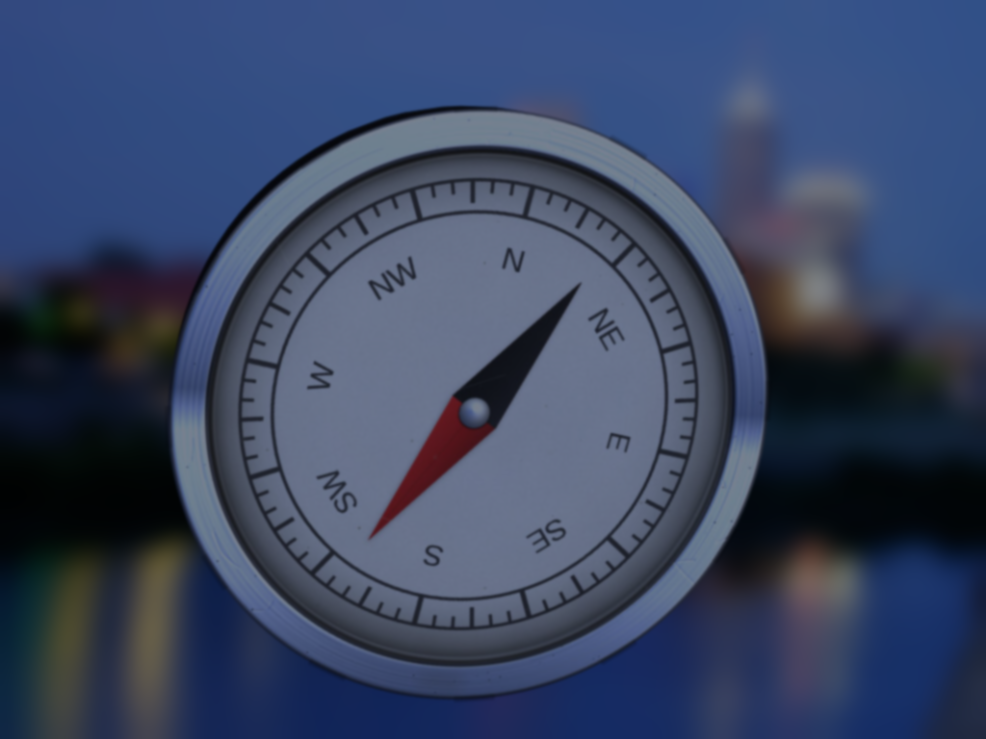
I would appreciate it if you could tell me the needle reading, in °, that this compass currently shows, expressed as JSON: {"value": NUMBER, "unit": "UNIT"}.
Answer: {"value": 205, "unit": "°"}
